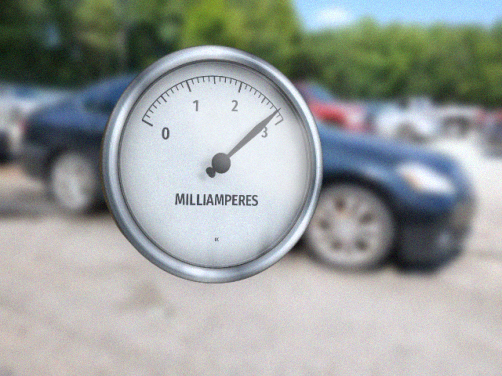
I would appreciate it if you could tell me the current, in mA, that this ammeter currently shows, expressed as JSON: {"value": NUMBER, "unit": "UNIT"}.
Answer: {"value": 2.8, "unit": "mA"}
